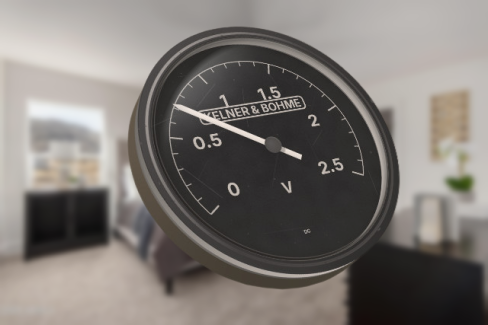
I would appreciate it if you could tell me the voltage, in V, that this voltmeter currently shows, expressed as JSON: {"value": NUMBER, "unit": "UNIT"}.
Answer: {"value": 0.7, "unit": "V"}
